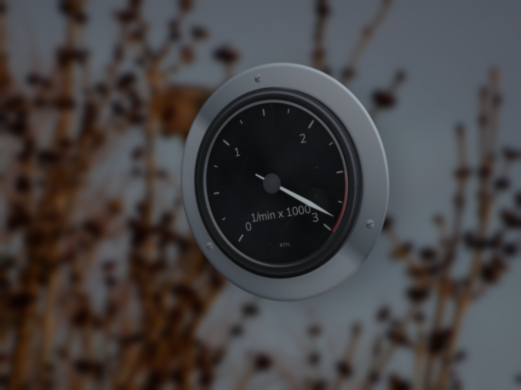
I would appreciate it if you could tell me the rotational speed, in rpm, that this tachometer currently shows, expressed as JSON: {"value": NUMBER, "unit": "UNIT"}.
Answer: {"value": 2875, "unit": "rpm"}
